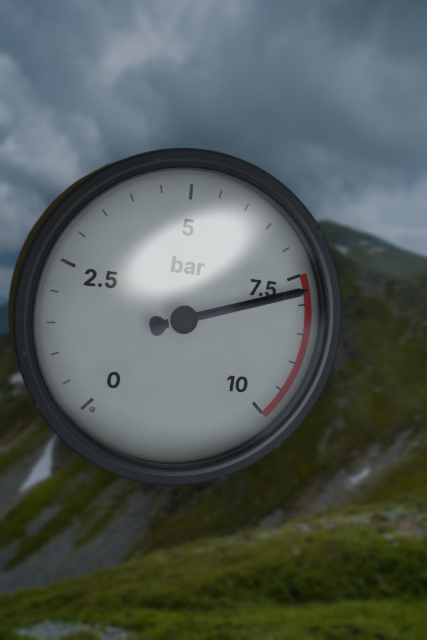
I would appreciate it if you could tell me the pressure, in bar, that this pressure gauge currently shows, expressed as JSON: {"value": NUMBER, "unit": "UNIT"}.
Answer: {"value": 7.75, "unit": "bar"}
